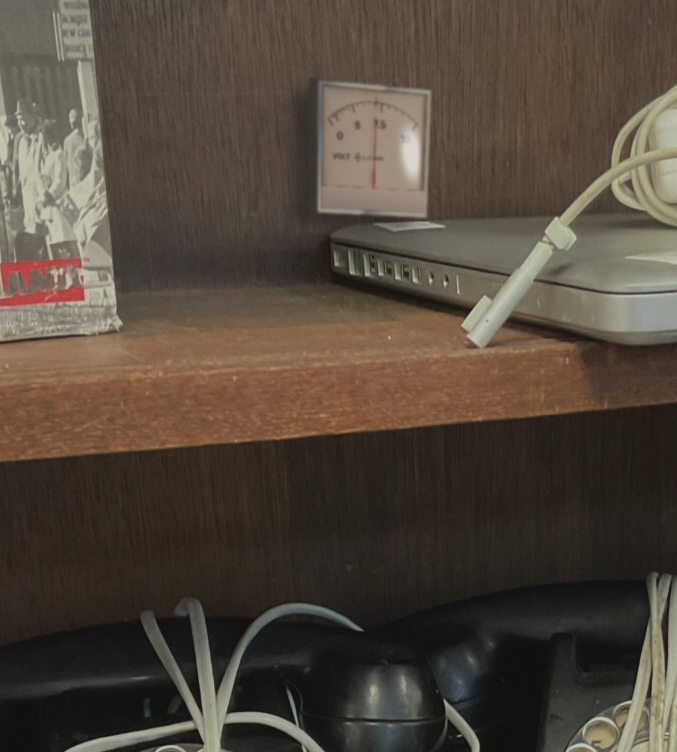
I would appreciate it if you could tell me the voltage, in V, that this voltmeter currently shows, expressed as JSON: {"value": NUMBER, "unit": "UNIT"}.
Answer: {"value": 7, "unit": "V"}
